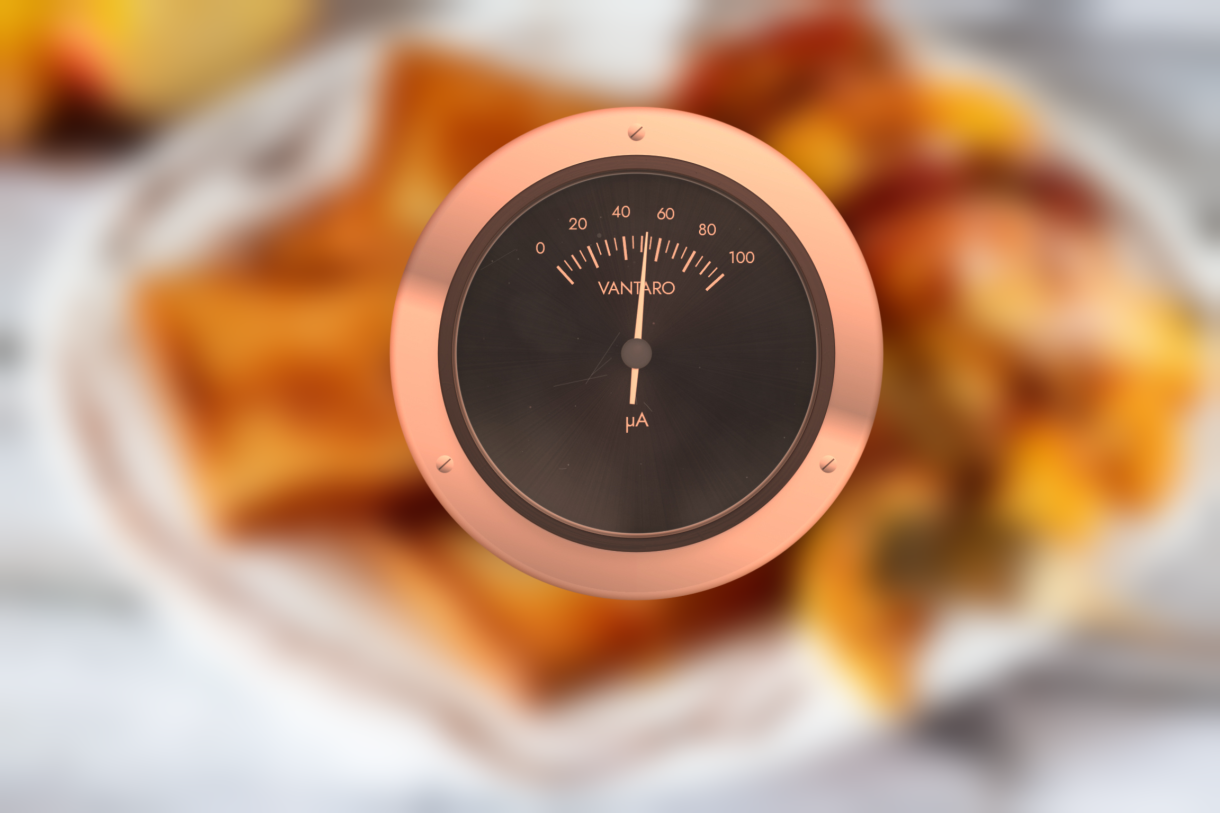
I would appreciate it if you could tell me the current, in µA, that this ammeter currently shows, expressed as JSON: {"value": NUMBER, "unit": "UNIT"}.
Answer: {"value": 52.5, "unit": "µA"}
